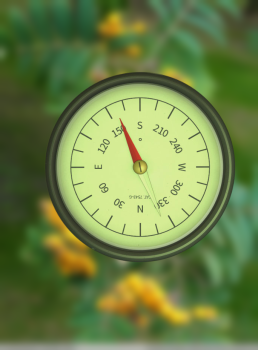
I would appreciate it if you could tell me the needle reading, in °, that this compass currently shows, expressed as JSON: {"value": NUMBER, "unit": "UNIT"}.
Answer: {"value": 157.5, "unit": "°"}
